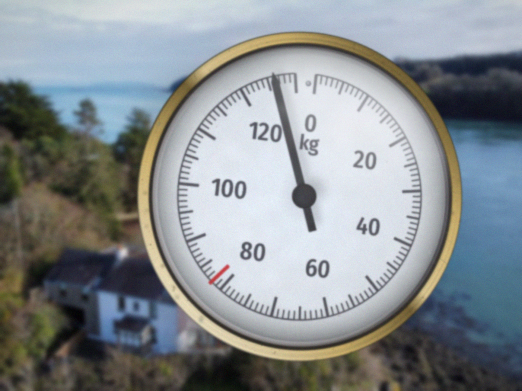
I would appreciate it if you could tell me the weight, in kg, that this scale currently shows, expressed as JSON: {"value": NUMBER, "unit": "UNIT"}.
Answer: {"value": 126, "unit": "kg"}
